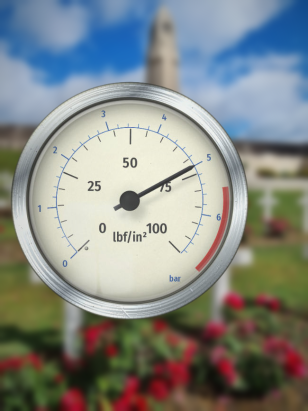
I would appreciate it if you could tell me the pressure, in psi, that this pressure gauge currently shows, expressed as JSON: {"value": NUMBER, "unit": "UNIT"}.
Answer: {"value": 72.5, "unit": "psi"}
